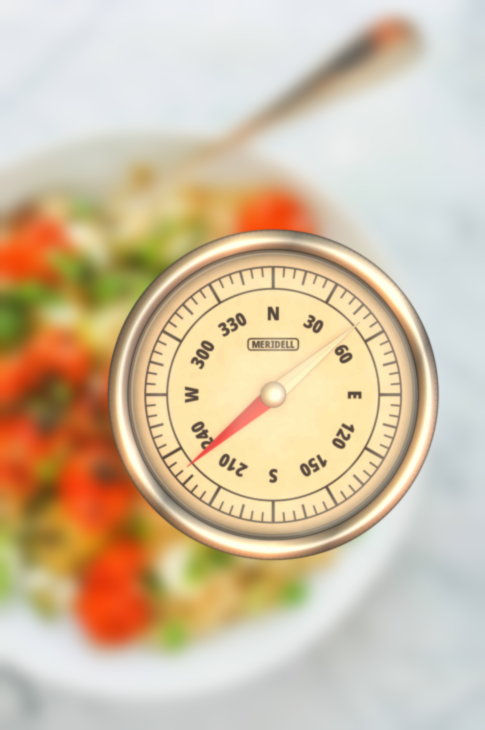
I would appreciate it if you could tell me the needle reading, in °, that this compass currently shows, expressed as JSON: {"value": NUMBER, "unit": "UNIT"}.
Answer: {"value": 230, "unit": "°"}
